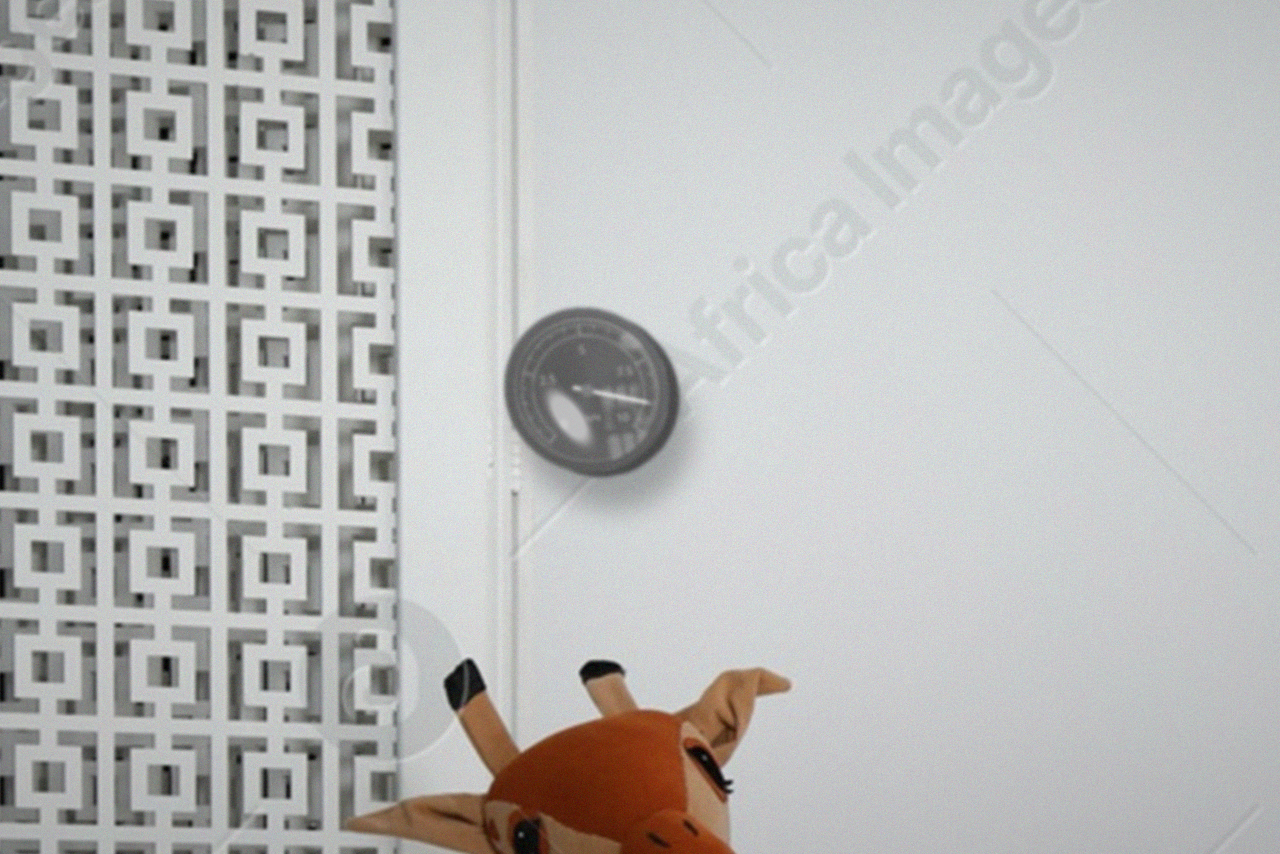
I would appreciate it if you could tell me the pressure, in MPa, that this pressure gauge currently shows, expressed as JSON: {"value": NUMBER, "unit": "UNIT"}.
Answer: {"value": 9, "unit": "MPa"}
